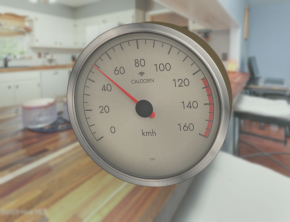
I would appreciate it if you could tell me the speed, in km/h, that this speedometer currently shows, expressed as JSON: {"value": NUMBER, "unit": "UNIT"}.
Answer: {"value": 50, "unit": "km/h"}
